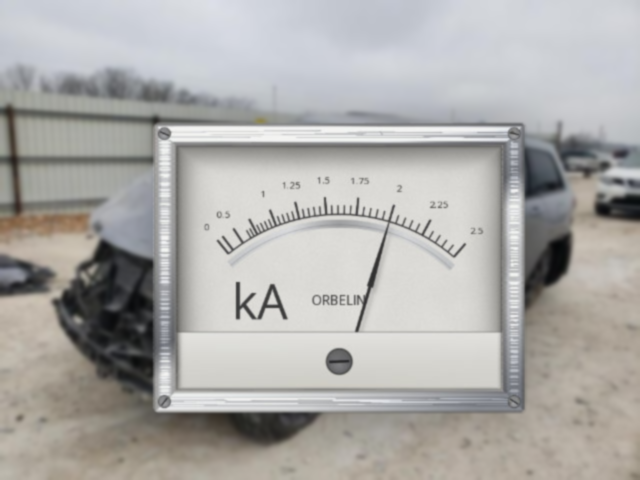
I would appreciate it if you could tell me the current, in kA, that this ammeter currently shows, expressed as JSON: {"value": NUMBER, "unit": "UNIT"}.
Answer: {"value": 2, "unit": "kA"}
